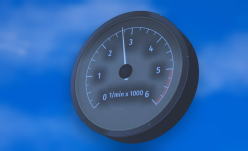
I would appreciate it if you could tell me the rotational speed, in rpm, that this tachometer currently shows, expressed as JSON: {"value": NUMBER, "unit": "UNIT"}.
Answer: {"value": 2750, "unit": "rpm"}
